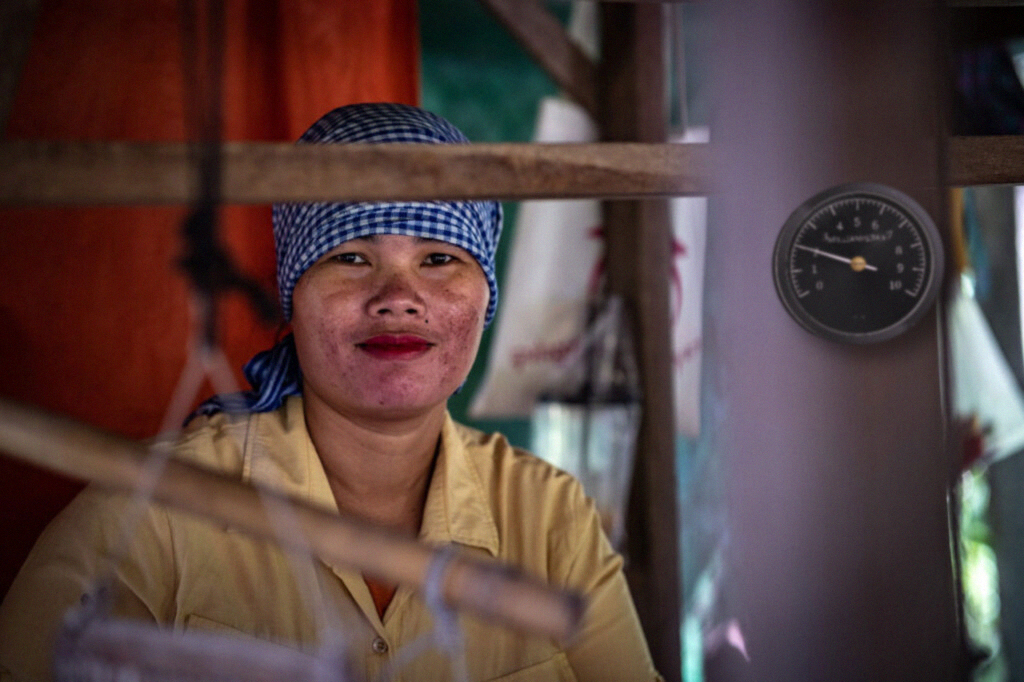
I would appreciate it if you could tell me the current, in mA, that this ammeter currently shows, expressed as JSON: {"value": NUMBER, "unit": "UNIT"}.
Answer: {"value": 2, "unit": "mA"}
